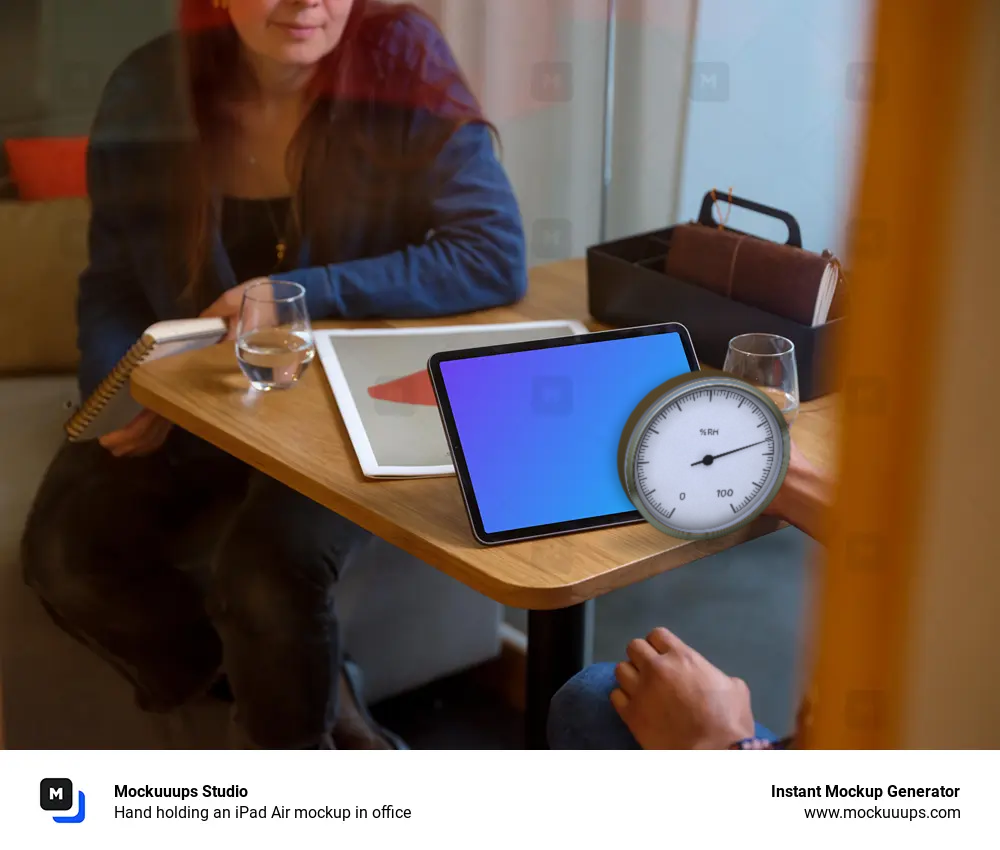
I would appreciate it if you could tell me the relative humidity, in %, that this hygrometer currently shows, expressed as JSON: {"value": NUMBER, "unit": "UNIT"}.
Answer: {"value": 75, "unit": "%"}
